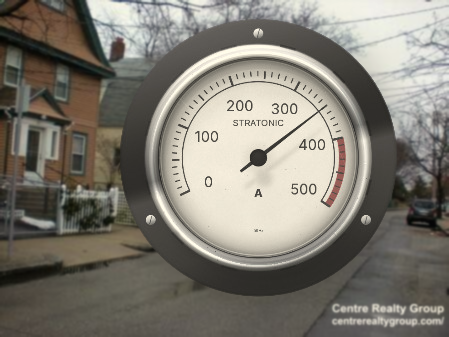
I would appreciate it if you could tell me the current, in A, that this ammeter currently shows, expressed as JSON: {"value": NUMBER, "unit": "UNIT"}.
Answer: {"value": 350, "unit": "A"}
